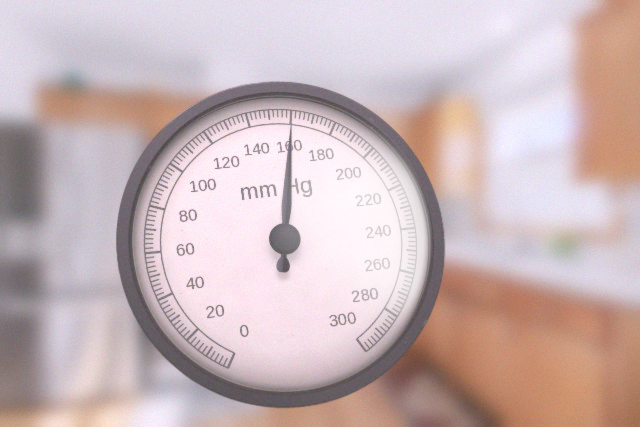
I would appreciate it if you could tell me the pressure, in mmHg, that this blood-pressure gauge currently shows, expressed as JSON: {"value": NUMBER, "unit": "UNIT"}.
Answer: {"value": 160, "unit": "mmHg"}
